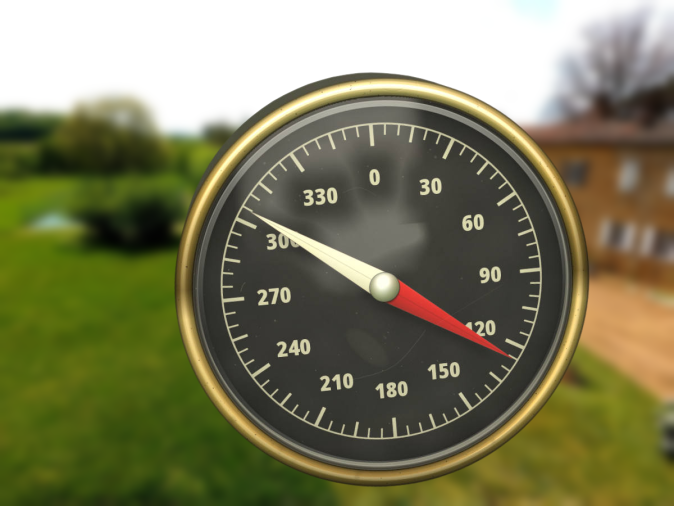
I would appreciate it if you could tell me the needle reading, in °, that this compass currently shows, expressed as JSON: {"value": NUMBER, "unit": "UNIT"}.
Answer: {"value": 125, "unit": "°"}
